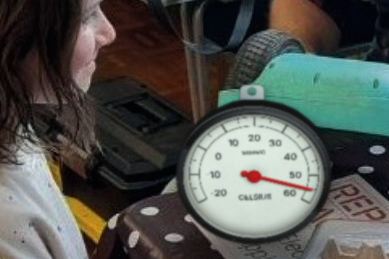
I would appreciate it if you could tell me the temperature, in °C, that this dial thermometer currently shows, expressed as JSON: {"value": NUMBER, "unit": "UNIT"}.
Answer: {"value": 55, "unit": "°C"}
